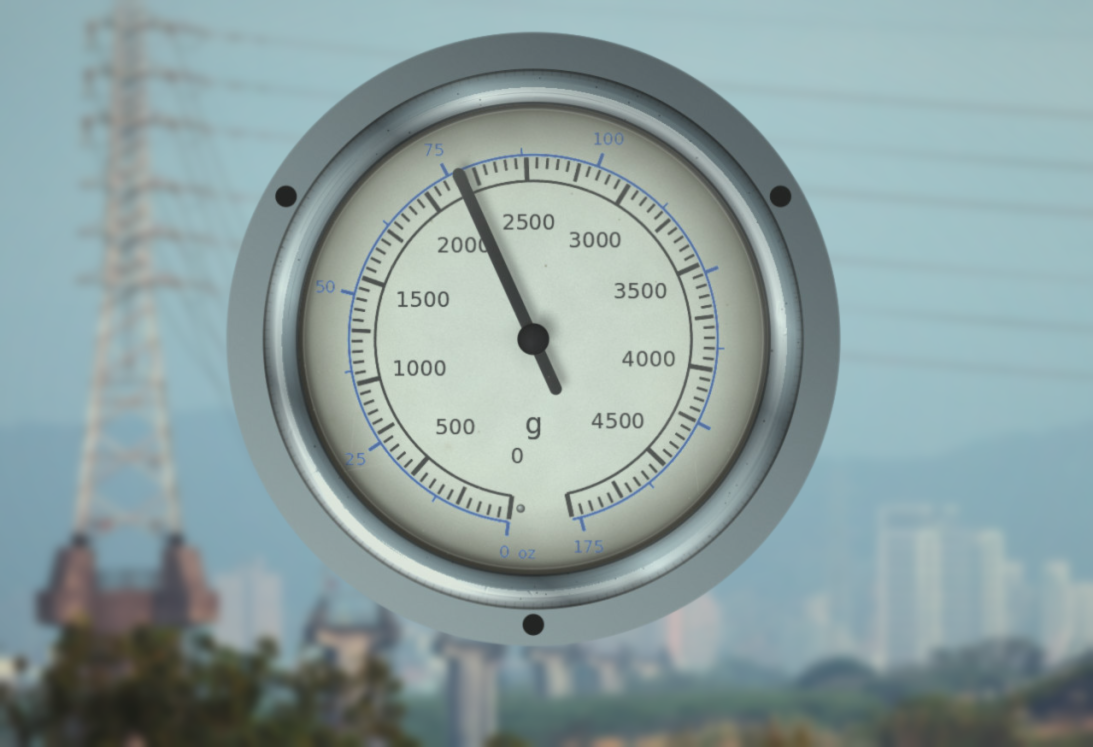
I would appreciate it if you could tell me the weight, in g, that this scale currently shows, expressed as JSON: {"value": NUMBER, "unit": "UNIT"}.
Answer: {"value": 2175, "unit": "g"}
